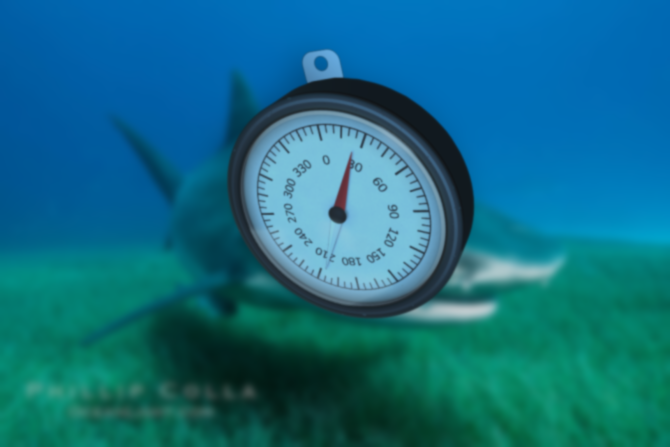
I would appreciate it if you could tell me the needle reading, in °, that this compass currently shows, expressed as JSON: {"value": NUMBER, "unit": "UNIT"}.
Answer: {"value": 25, "unit": "°"}
